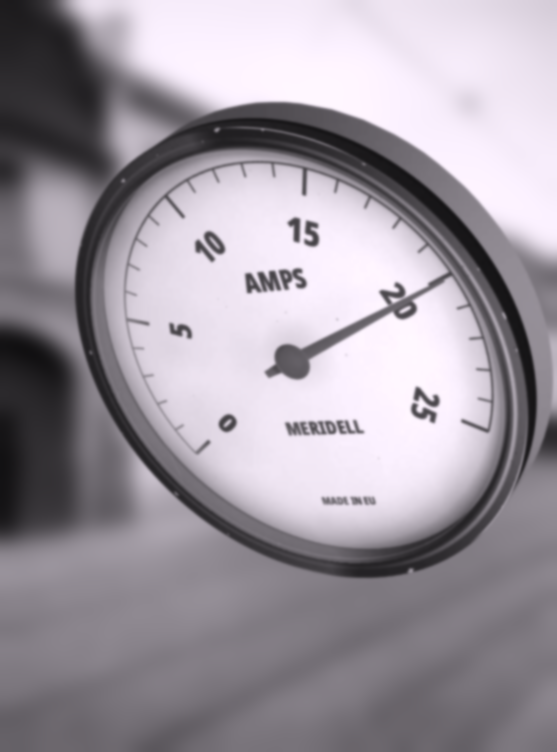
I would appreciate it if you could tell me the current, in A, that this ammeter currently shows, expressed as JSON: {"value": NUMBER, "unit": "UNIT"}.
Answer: {"value": 20, "unit": "A"}
